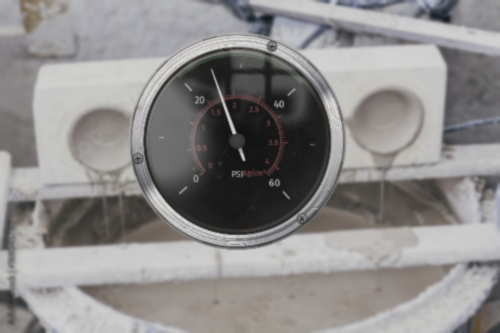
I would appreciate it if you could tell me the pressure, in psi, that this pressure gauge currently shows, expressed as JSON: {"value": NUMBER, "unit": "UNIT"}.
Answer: {"value": 25, "unit": "psi"}
